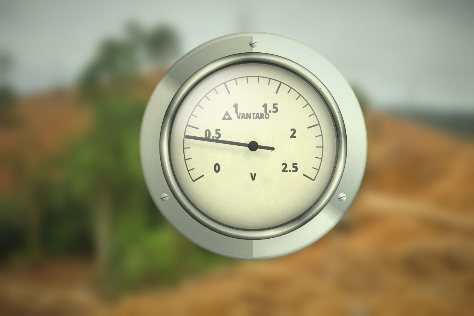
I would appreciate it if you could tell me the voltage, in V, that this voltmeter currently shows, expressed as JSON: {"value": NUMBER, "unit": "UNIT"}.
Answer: {"value": 0.4, "unit": "V"}
